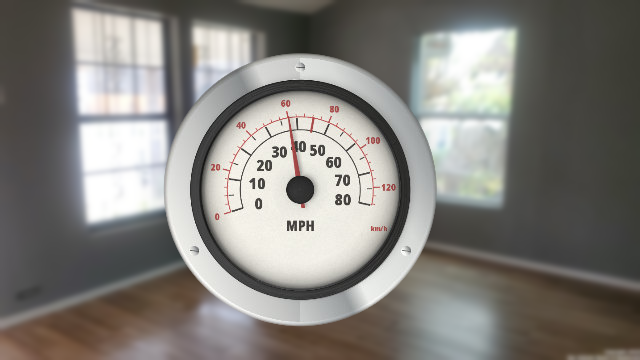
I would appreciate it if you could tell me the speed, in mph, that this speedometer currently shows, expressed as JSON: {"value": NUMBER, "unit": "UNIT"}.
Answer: {"value": 37.5, "unit": "mph"}
